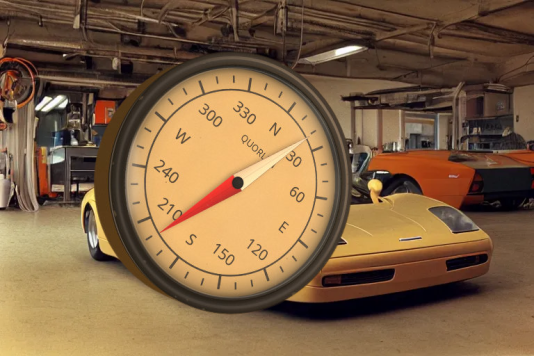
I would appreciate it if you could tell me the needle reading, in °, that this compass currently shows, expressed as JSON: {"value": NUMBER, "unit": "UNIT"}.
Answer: {"value": 200, "unit": "°"}
